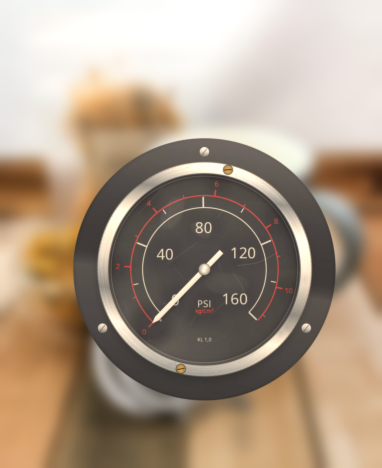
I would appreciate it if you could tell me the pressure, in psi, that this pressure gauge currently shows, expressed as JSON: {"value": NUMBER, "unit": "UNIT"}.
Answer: {"value": 0, "unit": "psi"}
